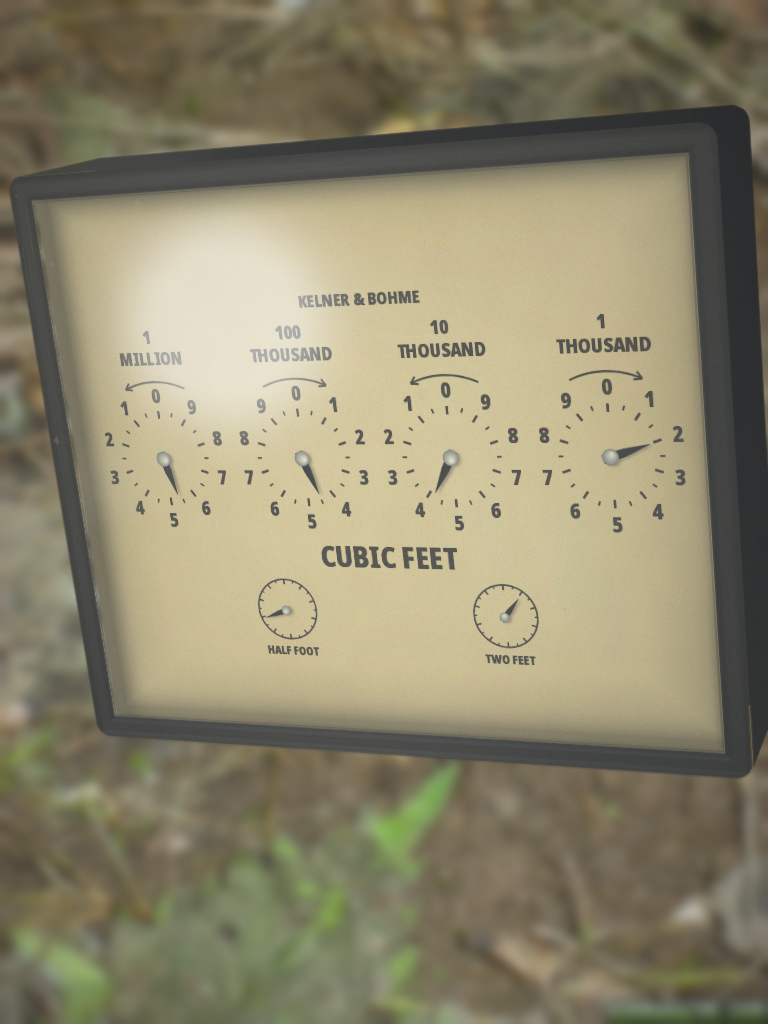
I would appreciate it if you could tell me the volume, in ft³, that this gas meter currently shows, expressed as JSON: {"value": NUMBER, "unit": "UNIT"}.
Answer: {"value": 544200, "unit": "ft³"}
